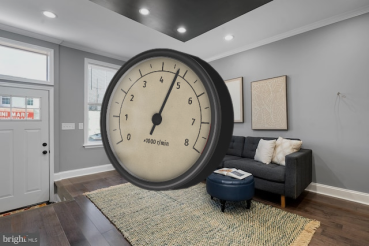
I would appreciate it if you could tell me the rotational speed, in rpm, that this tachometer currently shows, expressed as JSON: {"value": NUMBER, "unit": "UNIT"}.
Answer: {"value": 4750, "unit": "rpm"}
